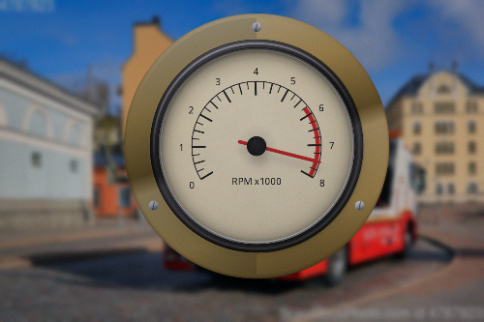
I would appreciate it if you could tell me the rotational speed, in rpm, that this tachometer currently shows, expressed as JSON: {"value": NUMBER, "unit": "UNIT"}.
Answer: {"value": 7500, "unit": "rpm"}
